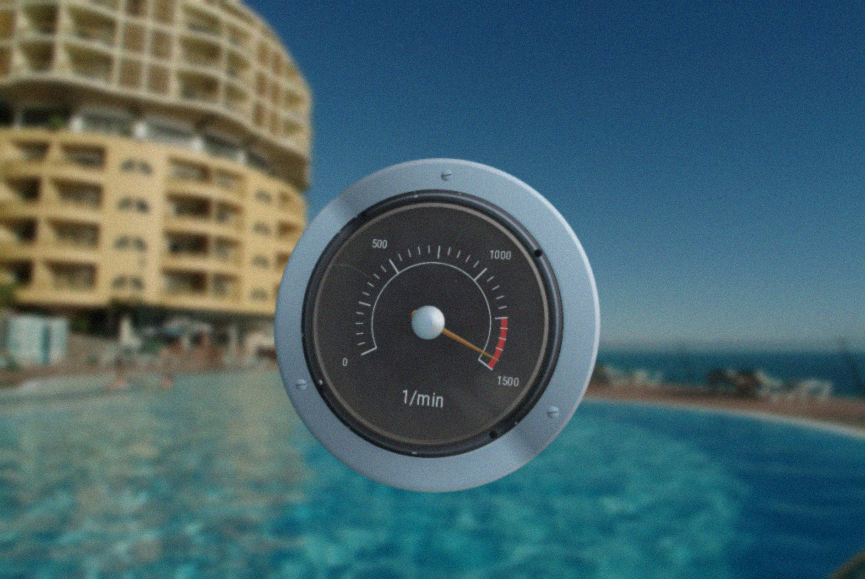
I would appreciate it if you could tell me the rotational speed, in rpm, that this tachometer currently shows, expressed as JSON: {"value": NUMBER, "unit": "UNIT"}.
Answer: {"value": 1450, "unit": "rpm"}
